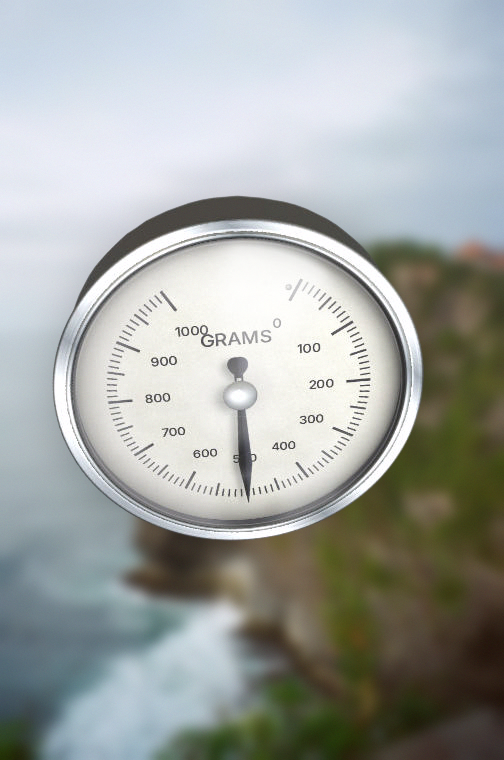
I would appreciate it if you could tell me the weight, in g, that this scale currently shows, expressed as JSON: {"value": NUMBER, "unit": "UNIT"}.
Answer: {"value": 500, "unit": "g"}
